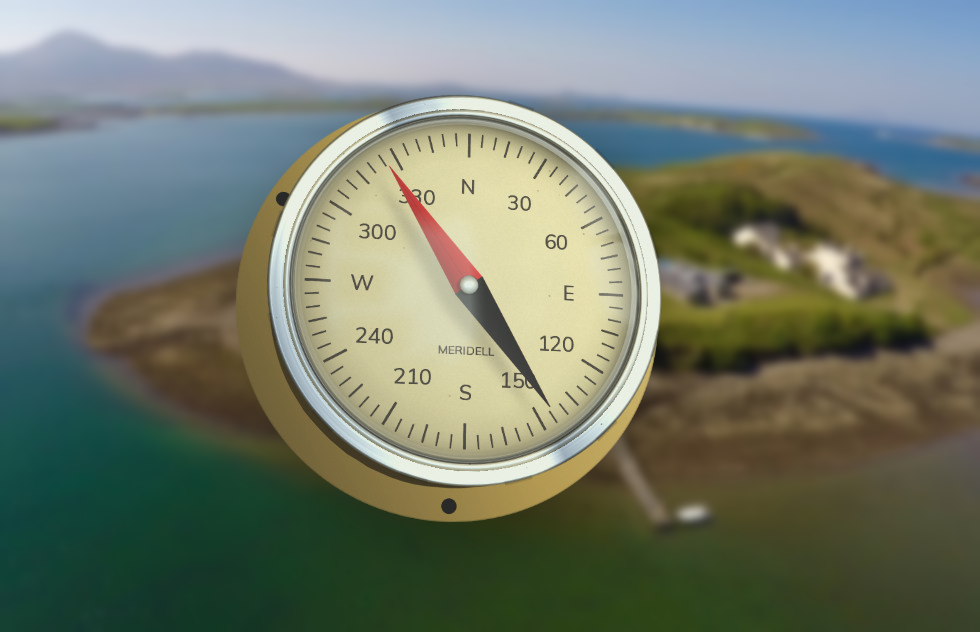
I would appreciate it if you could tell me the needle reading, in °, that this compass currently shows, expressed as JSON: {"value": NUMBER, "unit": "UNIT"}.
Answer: {"value": 325, "unit": "°"}
